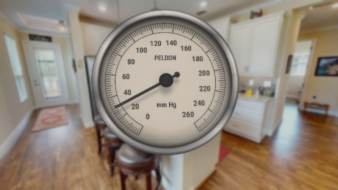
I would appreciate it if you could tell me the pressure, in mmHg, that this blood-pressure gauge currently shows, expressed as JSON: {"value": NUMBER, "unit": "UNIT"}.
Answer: {"value": 30, "unit": "mmHg"}
